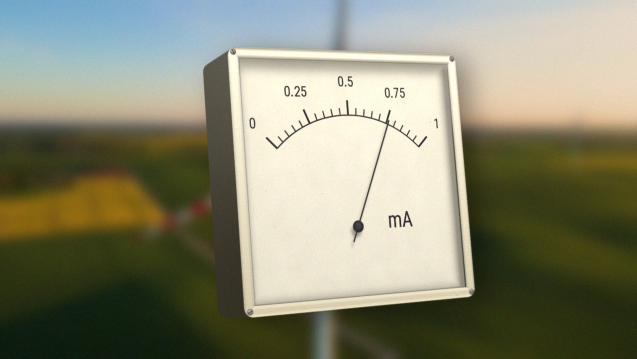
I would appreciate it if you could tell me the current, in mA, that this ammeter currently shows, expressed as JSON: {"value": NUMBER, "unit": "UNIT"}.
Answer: {"value": 0.75, "unit": "mA"}
